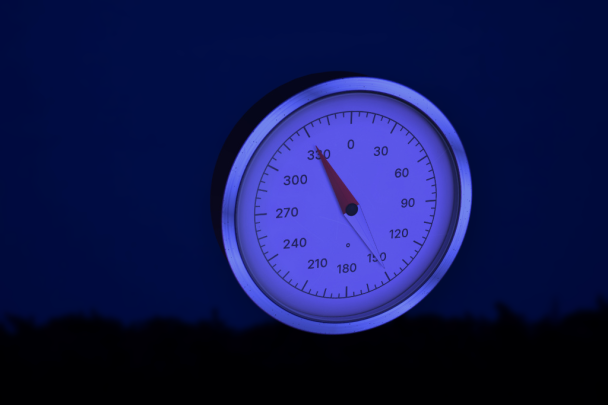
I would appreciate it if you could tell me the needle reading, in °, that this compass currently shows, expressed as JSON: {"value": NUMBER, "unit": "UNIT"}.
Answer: {"value": 330, "unit": "°"}
